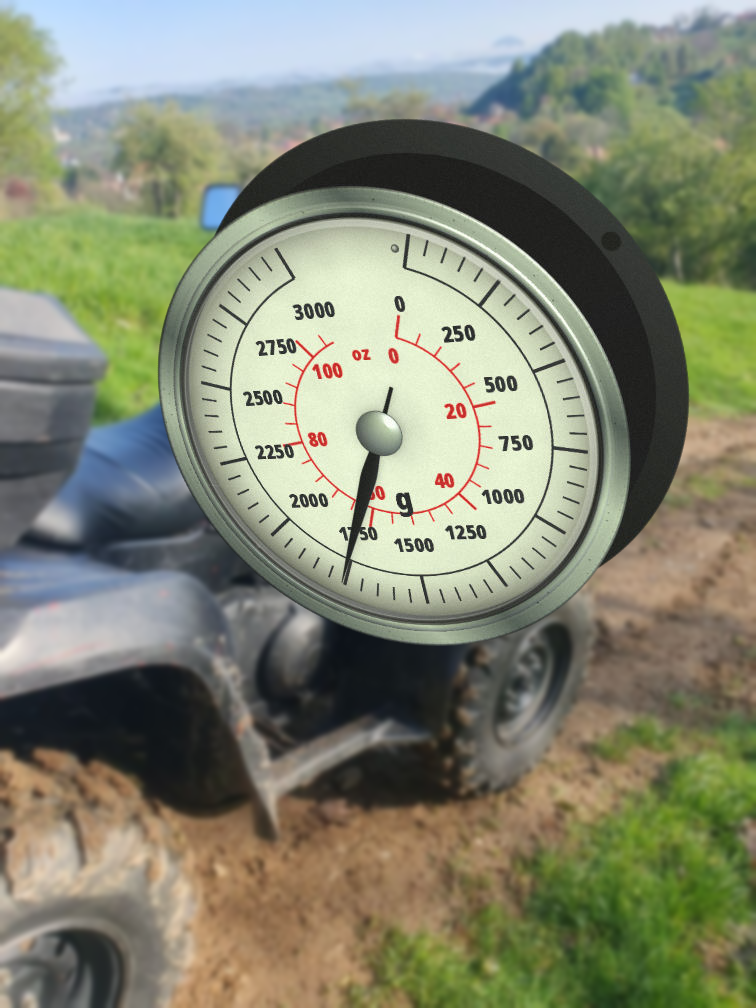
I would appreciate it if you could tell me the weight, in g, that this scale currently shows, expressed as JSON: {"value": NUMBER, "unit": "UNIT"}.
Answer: {"value": 1750, "unit": "g"}
